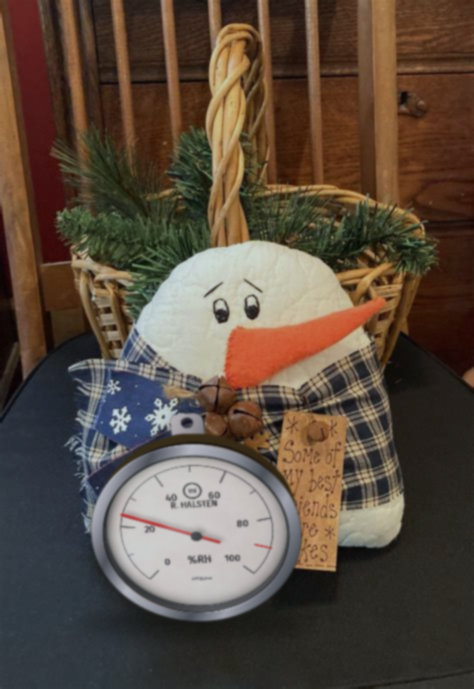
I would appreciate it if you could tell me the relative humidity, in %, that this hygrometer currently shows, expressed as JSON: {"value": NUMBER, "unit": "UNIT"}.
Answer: {"value": 25, "unit": "%"}
